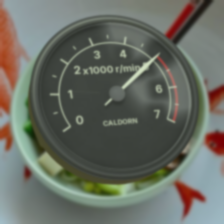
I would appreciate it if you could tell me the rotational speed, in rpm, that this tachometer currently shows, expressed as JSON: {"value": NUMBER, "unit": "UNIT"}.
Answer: {"value": 5000, "unit": "rpm"}
